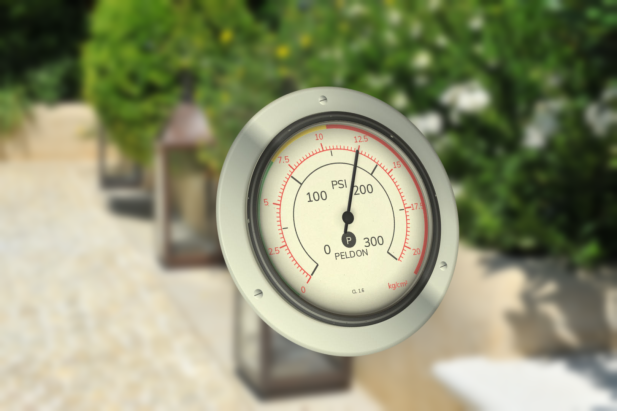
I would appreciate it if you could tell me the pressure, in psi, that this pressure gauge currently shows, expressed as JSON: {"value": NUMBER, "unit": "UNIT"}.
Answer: {"value": 175, "unit": "psi"}
